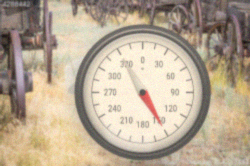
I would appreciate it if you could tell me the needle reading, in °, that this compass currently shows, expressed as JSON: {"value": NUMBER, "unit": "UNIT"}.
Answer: {"value": 150, "unit": "°"}
